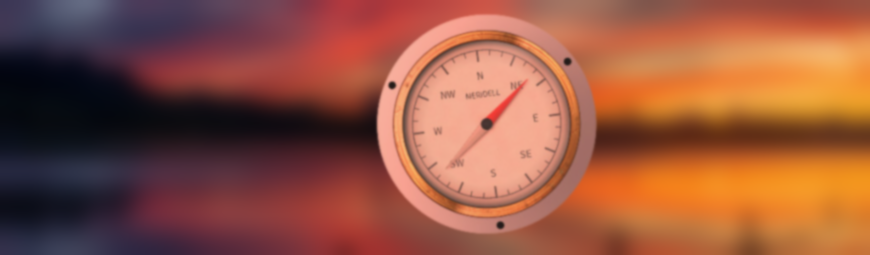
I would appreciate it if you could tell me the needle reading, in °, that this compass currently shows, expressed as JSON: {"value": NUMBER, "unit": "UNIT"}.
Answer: {"value": 50, "unit": "°"}
